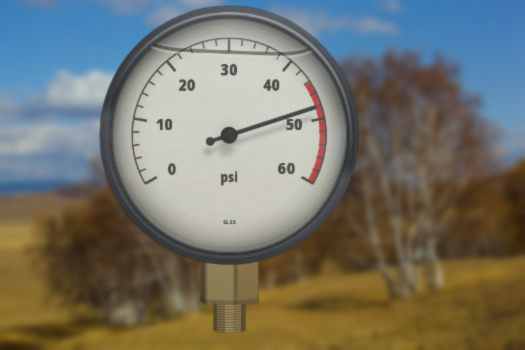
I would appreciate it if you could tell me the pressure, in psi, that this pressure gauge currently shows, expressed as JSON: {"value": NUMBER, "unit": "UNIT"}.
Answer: {"value": 48, "unit": "psi"}
